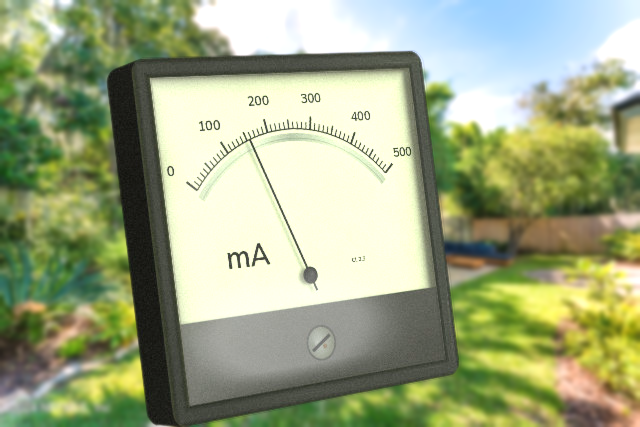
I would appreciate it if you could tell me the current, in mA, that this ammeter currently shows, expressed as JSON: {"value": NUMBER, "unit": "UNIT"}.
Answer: {"value": 150, "unit": "mA"}
